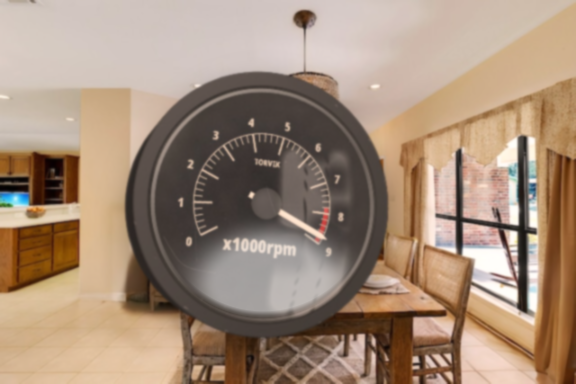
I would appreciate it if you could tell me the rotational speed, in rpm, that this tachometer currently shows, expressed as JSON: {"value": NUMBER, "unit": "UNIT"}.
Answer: {"value": 8800, "unit": "rpm"}
